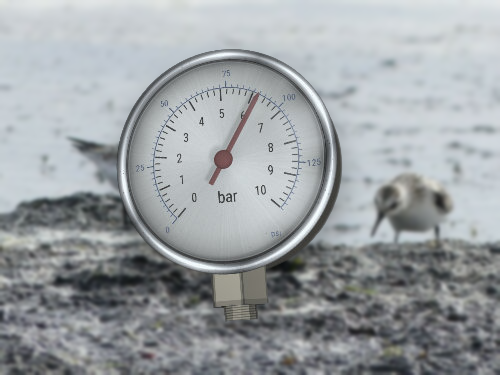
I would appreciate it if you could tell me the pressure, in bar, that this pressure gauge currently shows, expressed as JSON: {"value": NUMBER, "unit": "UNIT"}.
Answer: {"value": 6.2, "unit": "bar"}
